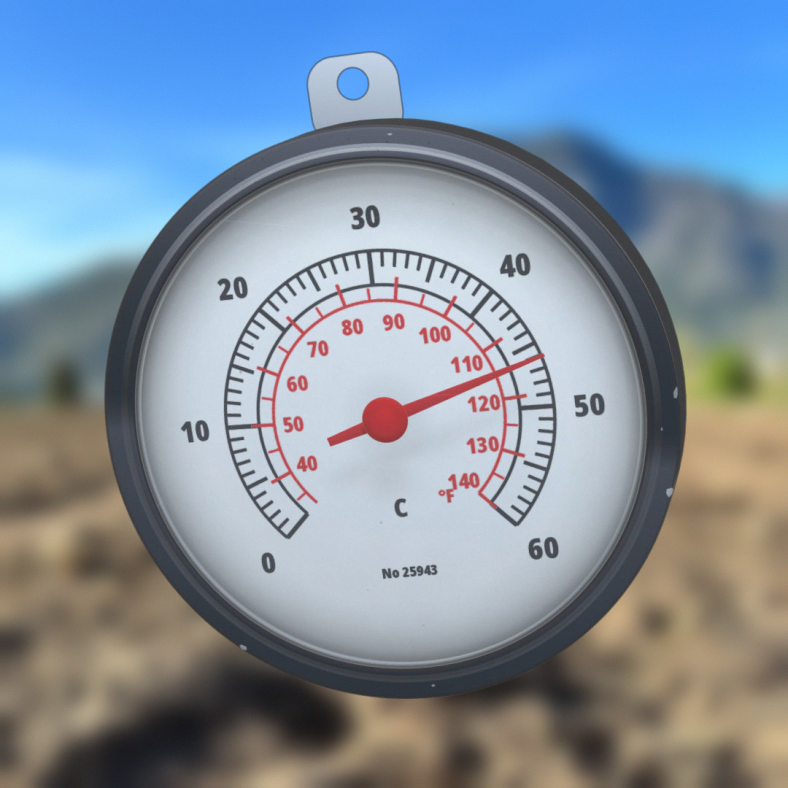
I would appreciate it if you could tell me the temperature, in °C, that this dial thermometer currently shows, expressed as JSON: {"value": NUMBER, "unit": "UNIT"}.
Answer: {"value": 46, "unit": "°C"}
